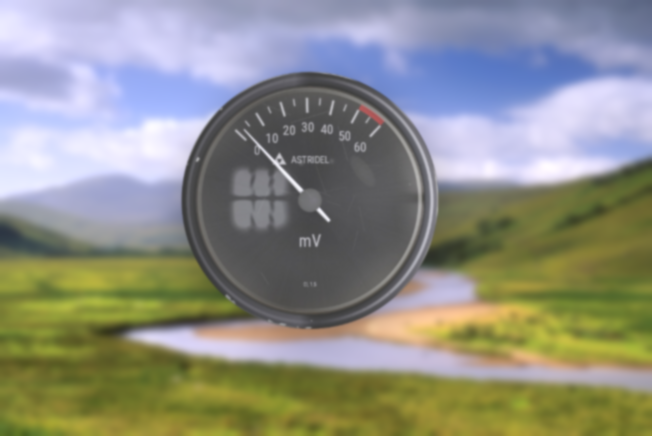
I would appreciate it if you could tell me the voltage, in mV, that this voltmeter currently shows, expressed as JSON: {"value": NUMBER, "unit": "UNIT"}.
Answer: {"value": 2.5, "unit": "mV"}
